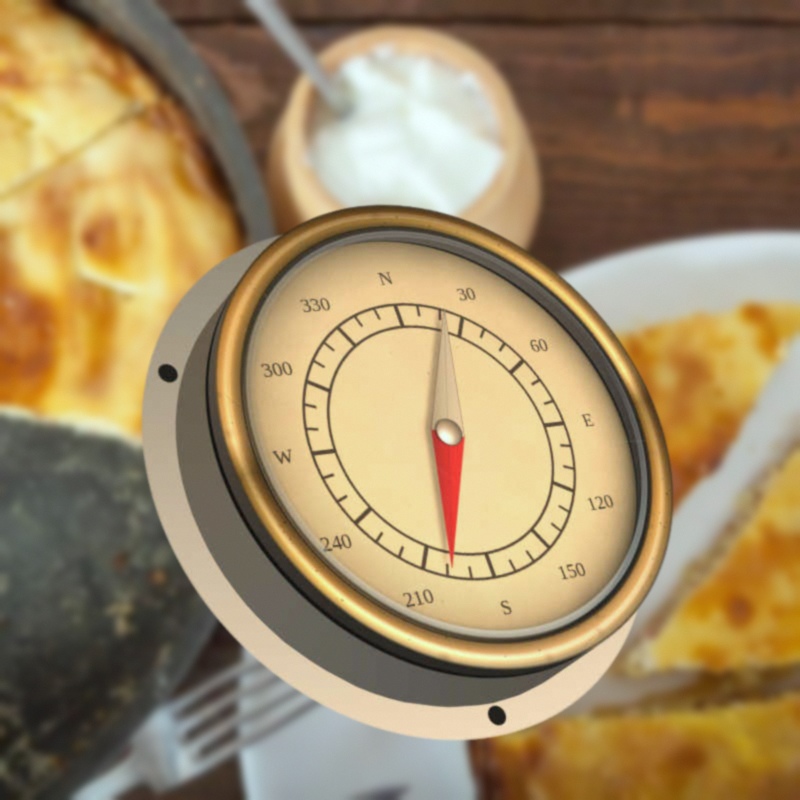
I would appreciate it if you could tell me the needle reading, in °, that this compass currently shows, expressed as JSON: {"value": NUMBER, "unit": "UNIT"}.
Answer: {"value": 200, "unit": "°"}
